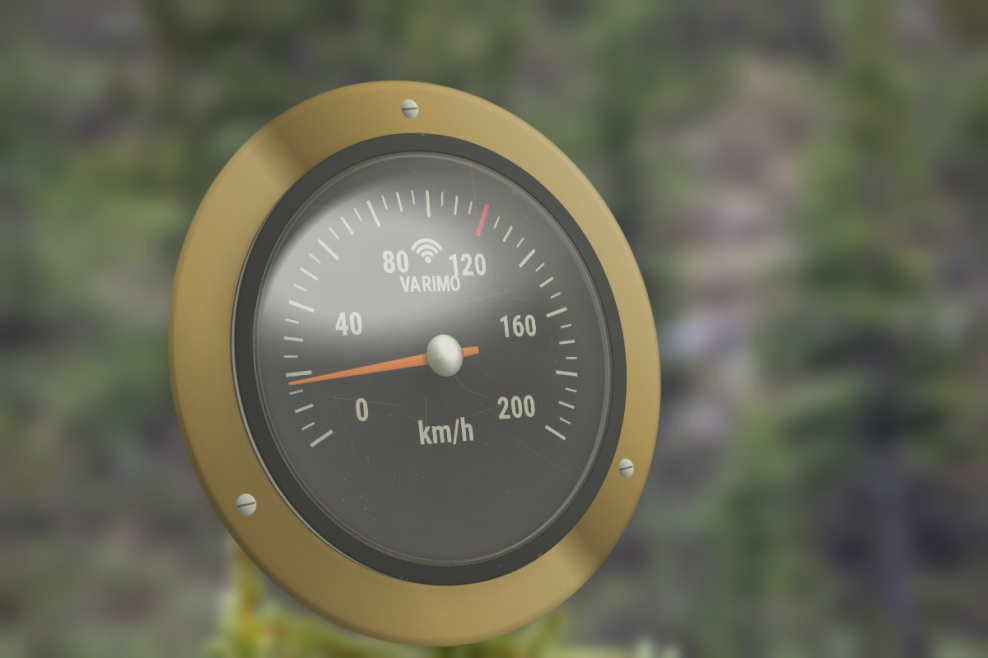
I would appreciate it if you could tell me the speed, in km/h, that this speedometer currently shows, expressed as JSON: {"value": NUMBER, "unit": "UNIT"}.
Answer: {"value": 17.5, "unit": "km/h"}
